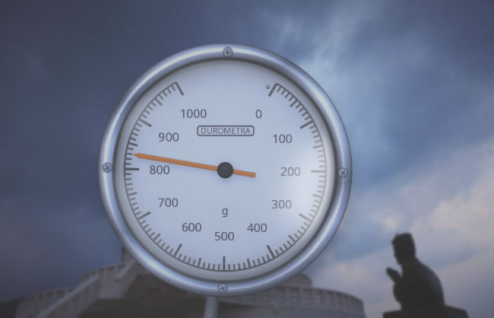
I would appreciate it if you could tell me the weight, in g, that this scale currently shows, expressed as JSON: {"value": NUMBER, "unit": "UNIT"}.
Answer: {"value": 830, "unit": "g"}
